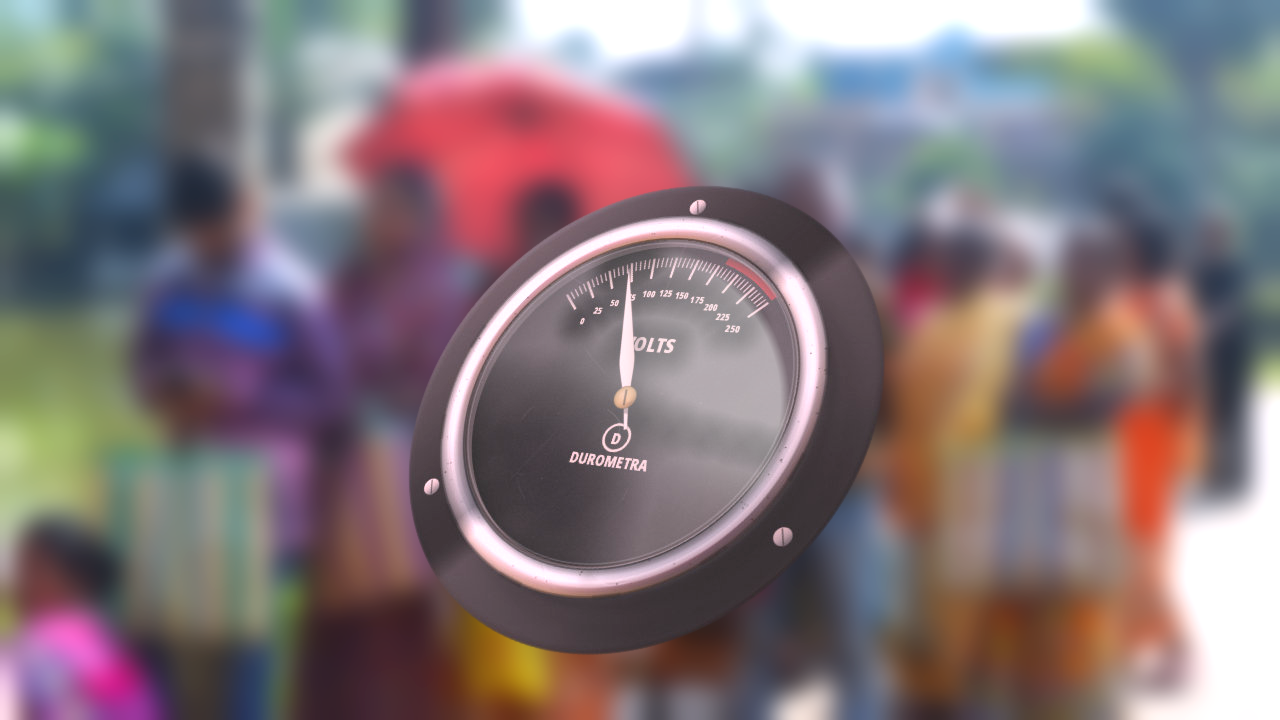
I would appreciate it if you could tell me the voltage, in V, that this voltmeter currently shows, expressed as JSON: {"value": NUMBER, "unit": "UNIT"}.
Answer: {"value": 75, "unit": "V"}
